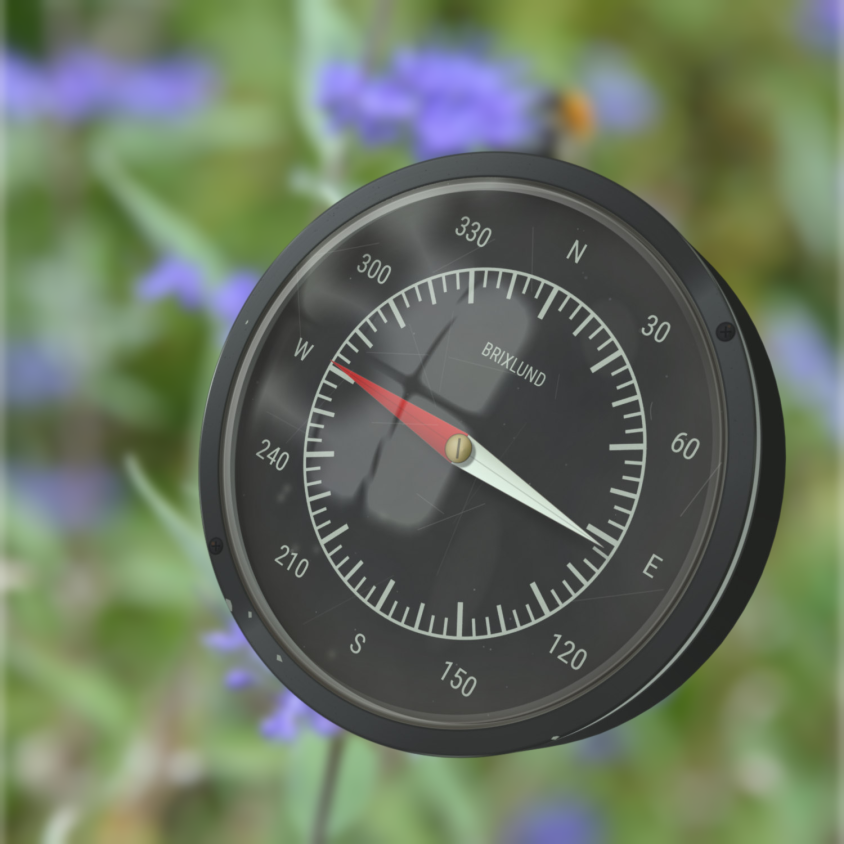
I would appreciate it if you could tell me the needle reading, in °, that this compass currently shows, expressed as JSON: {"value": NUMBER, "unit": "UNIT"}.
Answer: {"value": 272.5, "unit": "°"}
